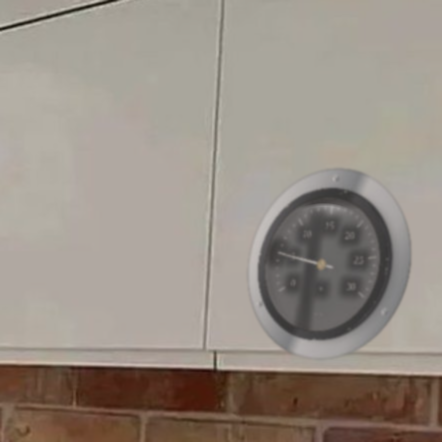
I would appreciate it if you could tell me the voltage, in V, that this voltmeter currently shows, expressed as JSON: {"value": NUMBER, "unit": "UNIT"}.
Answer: {"value": 5, "unit": "V"}
